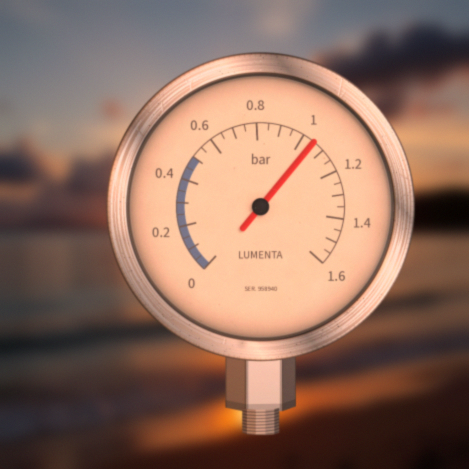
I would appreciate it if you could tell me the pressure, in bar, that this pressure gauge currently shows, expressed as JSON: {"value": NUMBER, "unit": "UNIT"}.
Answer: {"value": 1.05, "unit": "bar"}
